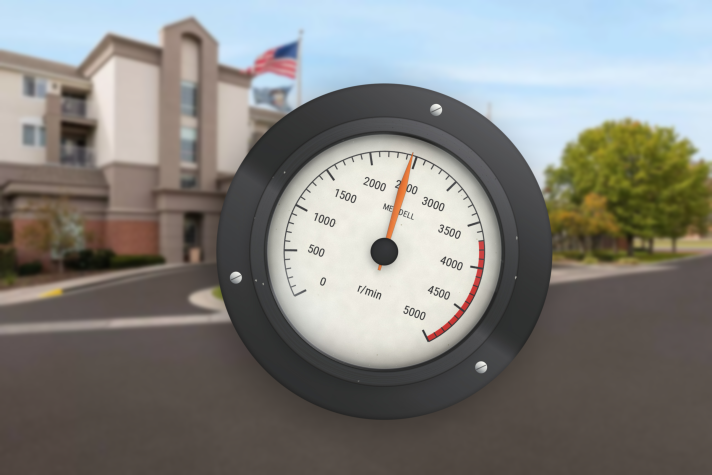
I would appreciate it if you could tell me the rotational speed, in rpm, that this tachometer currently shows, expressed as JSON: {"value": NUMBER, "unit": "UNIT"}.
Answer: {"value": 2450, "unit": "rpm"}
